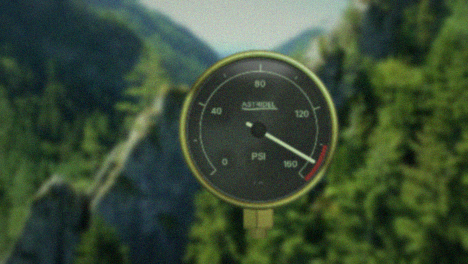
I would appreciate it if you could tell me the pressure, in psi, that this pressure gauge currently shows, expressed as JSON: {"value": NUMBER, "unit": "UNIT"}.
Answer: {"value": 150, "unit": "psi"}
